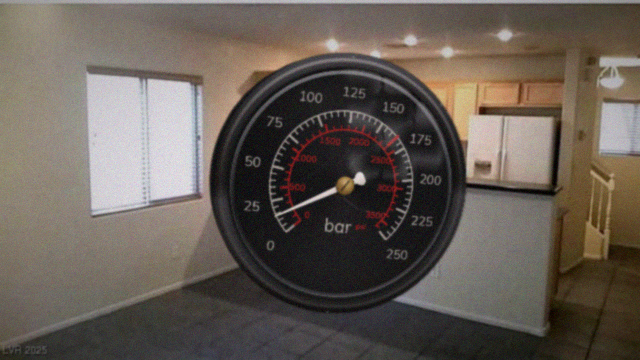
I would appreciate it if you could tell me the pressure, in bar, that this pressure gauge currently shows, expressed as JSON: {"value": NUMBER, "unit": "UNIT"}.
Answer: {"value": 15, "unit": "bar"}
